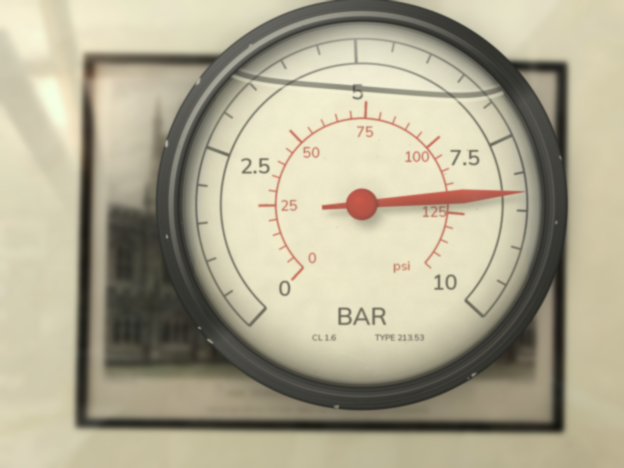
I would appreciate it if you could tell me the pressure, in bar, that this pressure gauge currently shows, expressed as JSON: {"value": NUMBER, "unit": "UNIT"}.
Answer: {"value": 8.25, "unit": "bar"}
